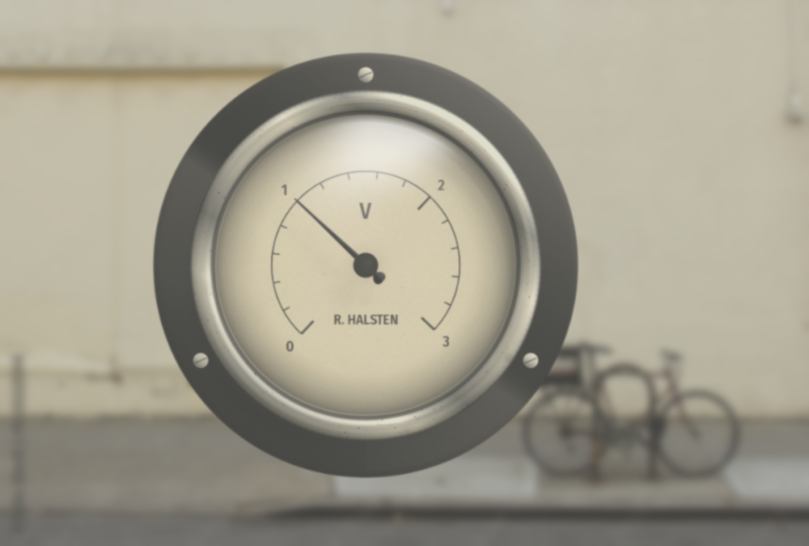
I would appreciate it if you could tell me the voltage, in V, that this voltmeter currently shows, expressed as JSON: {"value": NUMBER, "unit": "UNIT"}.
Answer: {"value": 1, "unit": "V"}
